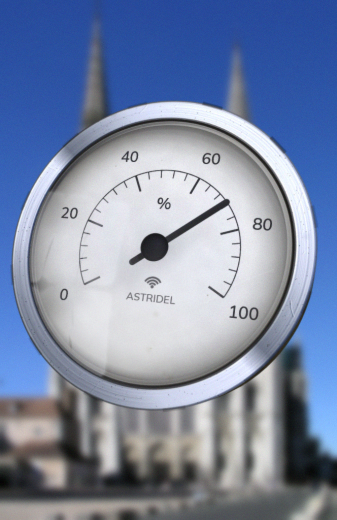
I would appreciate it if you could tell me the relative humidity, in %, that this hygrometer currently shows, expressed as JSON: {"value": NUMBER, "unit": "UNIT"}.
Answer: {"value": 72, "unit": "%"}
